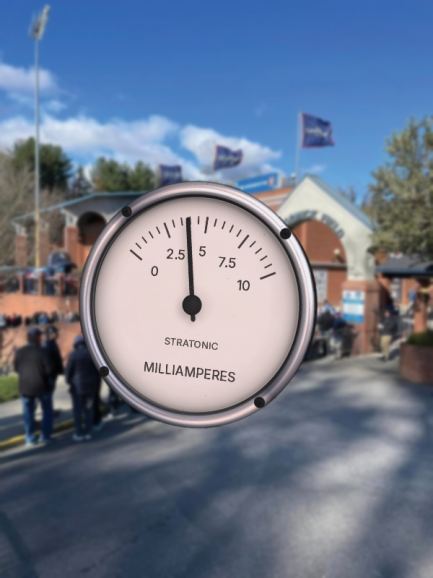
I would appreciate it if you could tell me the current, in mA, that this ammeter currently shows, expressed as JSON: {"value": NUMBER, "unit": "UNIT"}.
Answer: {"value": 4, "unit": "mA"}
